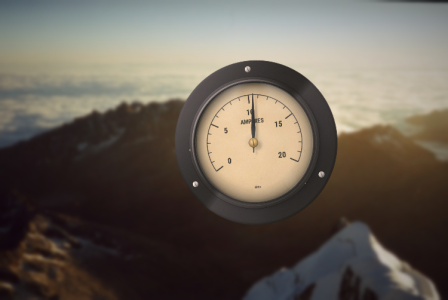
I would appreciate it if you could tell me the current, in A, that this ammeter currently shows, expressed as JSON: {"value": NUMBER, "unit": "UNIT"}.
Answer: {"value": 10.5, "unit": "A"}
